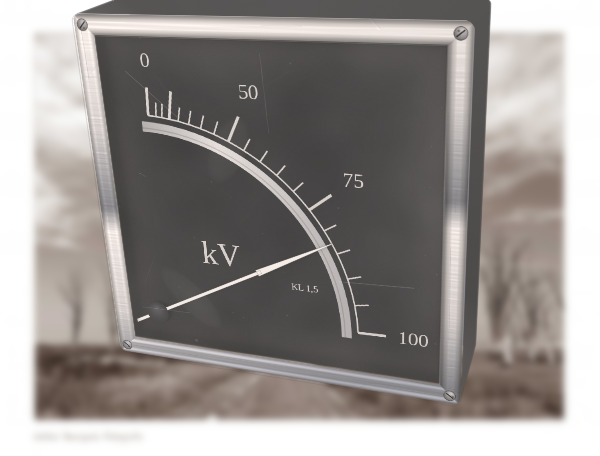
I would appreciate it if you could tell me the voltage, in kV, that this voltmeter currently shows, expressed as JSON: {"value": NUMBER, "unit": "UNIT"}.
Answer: {"value": 82.5, "unit": "kV"}
